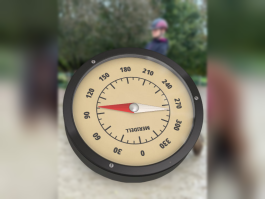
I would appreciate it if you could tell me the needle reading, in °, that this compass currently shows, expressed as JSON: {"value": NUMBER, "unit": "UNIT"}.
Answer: {"value": 100, "unit": "°"}
